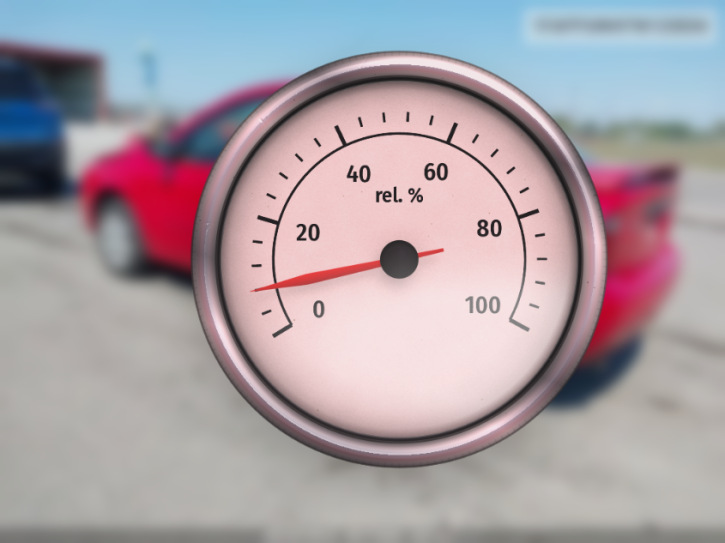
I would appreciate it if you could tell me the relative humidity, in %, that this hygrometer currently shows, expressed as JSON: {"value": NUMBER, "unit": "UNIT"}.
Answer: {"value": 8, "unit": "%"}
